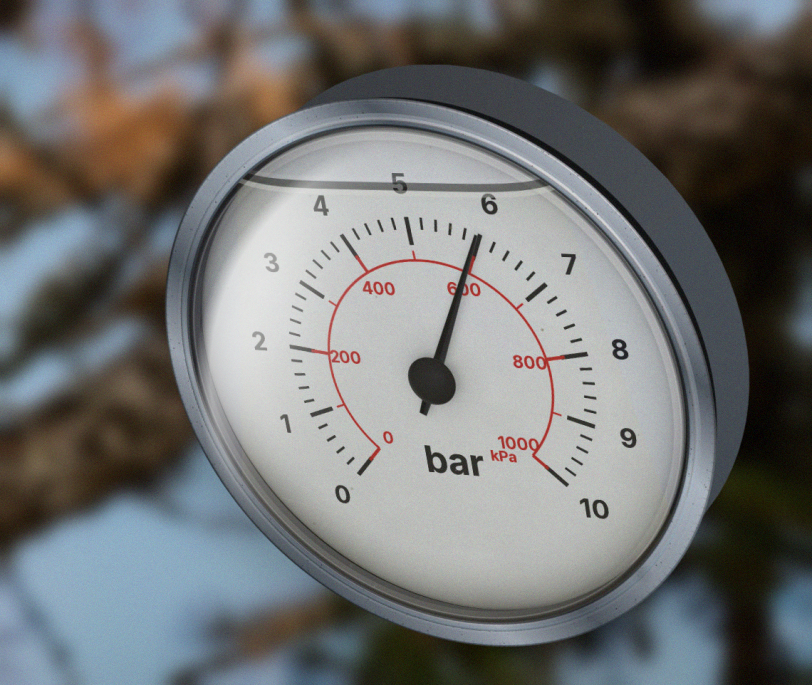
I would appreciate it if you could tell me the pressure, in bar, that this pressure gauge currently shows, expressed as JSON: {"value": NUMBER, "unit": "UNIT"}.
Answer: {"value": 6, "unit": "bar"}
